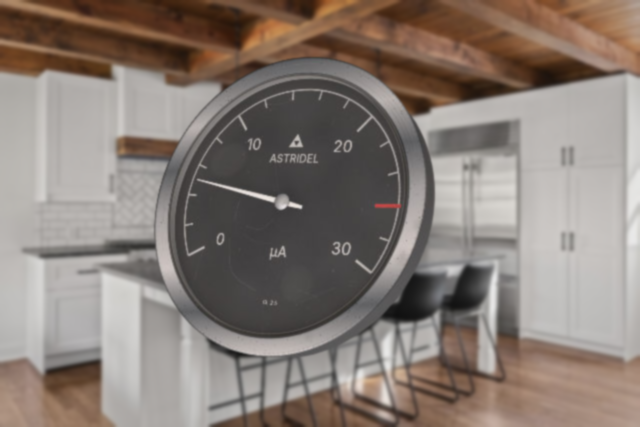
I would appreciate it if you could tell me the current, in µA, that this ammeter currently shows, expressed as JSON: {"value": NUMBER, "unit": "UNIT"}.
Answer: {"value": 5, "unit": "µA"}
